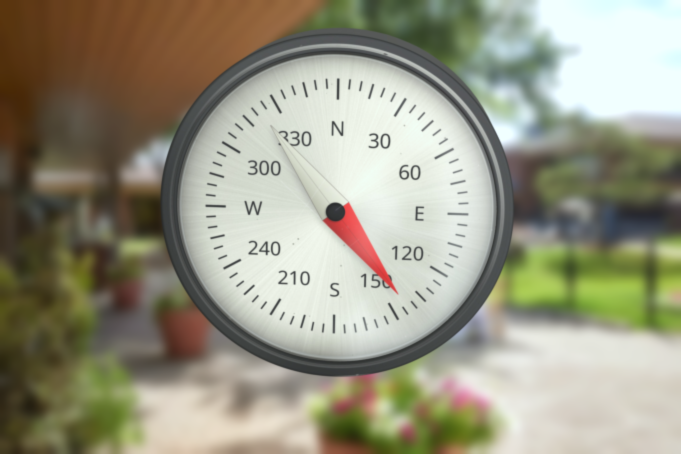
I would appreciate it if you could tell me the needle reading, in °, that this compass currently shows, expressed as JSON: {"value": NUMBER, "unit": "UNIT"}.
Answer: {"value": 142.5, "unit": "°"}
